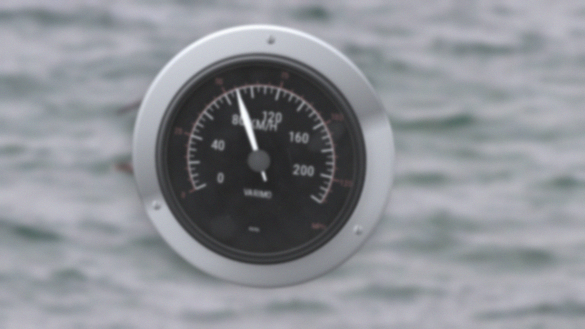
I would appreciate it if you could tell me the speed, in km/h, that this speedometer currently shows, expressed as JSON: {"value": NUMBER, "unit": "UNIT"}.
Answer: {"value": 90, "unit": "km/h"}
